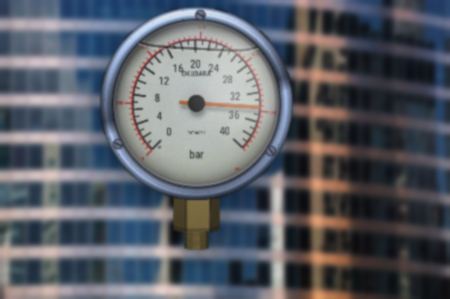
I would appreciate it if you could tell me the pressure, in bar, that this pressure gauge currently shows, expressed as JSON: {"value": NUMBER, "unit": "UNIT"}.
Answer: {"value": 34, "unit": "bar"}
